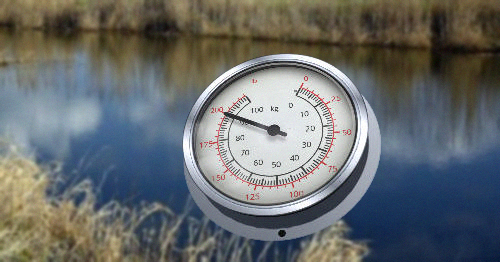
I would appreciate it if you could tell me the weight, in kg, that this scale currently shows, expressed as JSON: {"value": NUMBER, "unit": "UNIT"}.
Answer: {"value": 90, "unit": "kg"}
